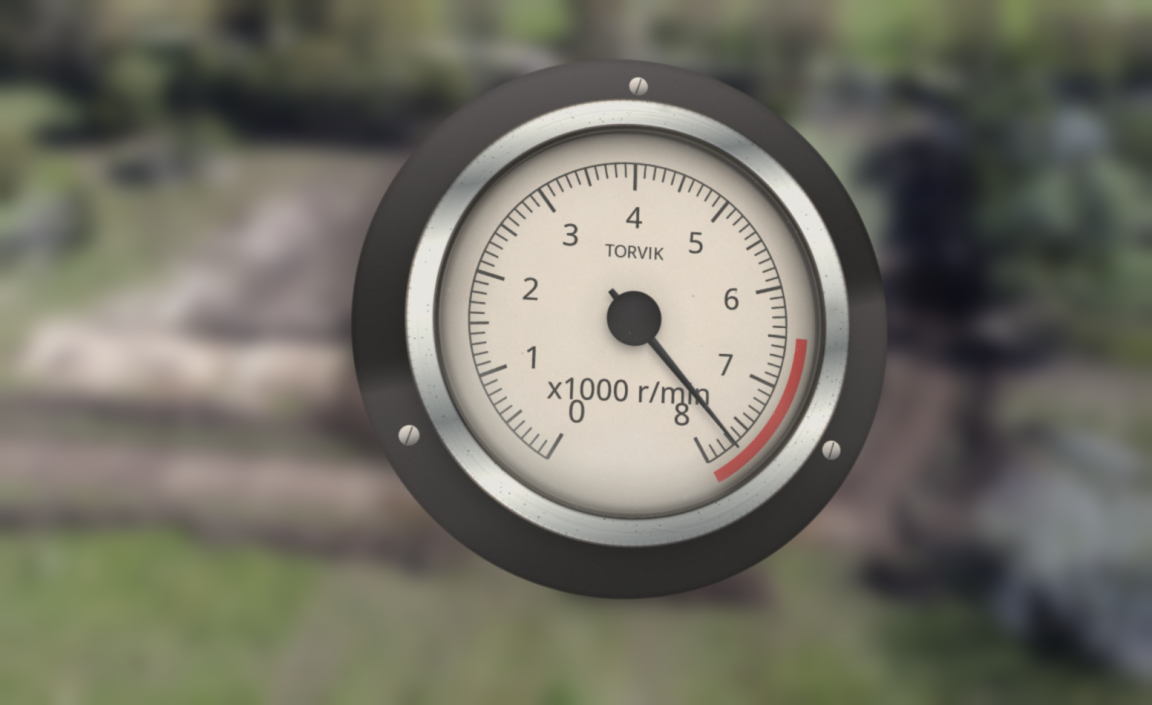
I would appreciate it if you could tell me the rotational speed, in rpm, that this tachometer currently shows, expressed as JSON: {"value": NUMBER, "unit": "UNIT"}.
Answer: {"value": 7700, "unit": "rpm"}
